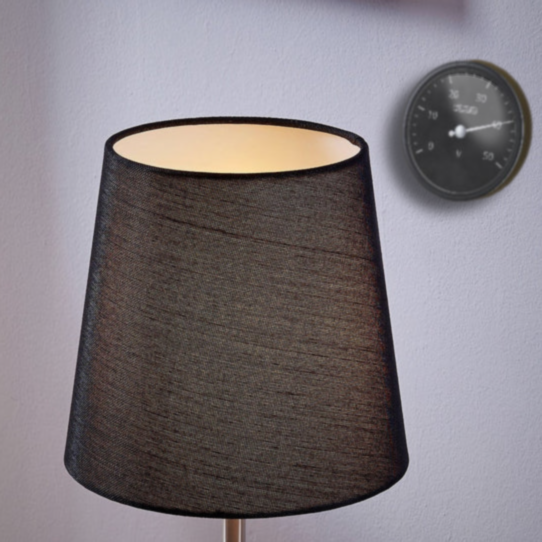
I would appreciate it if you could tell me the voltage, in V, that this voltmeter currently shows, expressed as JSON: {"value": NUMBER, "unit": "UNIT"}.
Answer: {"value": 40, "unit": "V"}
